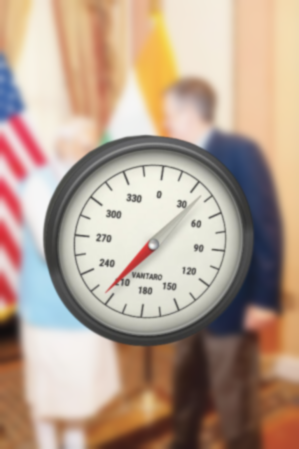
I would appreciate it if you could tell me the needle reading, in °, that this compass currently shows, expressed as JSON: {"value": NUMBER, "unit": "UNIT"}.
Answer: {"value": 217.5, "unit": "°"}
